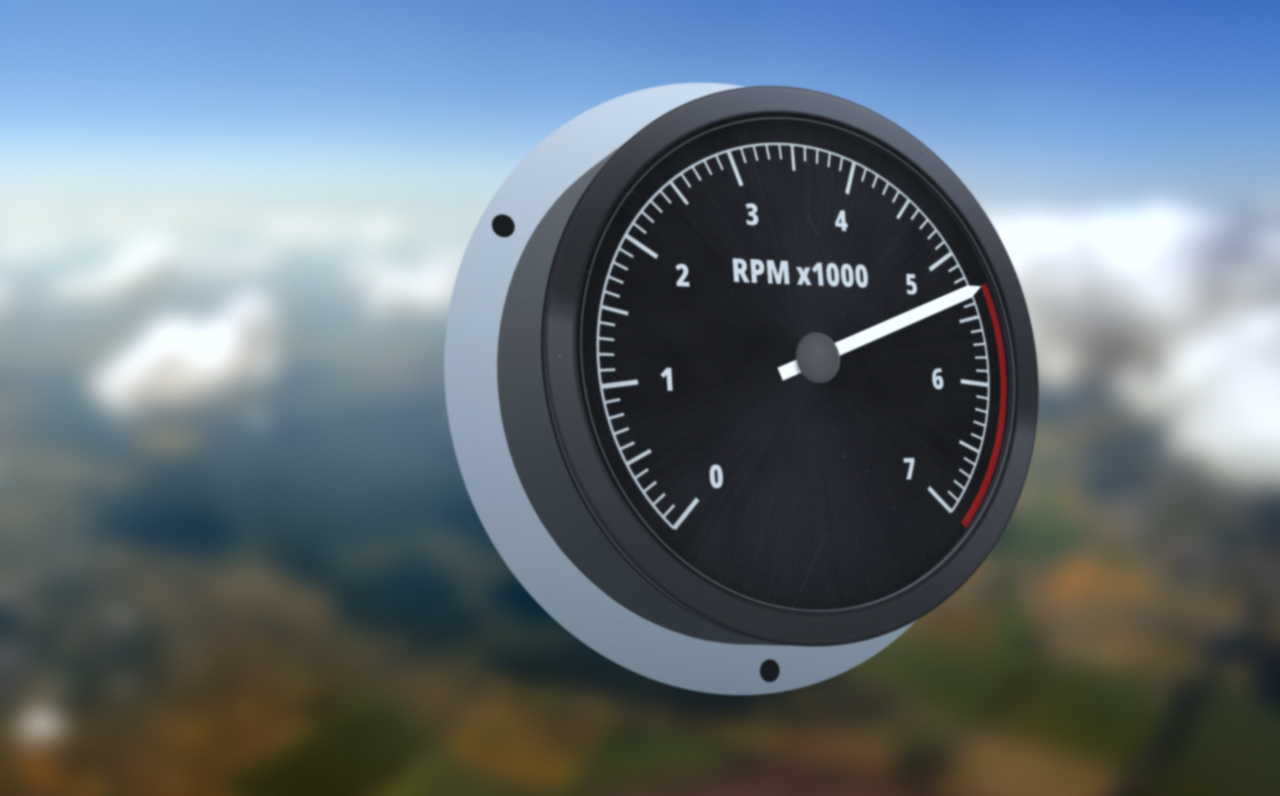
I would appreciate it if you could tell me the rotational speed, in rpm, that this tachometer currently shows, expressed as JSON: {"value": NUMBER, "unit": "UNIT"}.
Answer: {"value": 5300, "unit": "rpm"}
